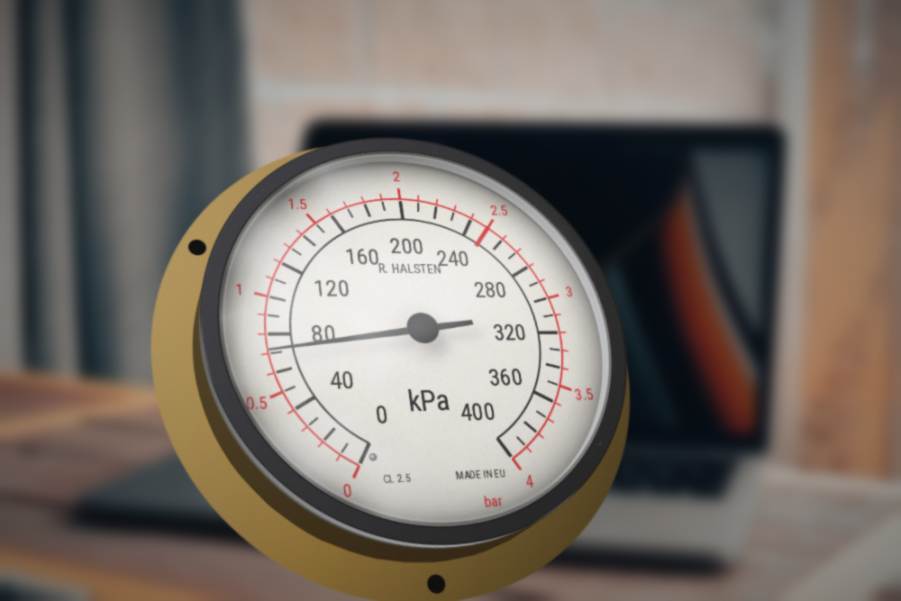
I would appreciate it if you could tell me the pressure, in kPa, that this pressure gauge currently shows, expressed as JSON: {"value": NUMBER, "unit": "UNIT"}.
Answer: {"value": 70, "unit": "kPa"}
